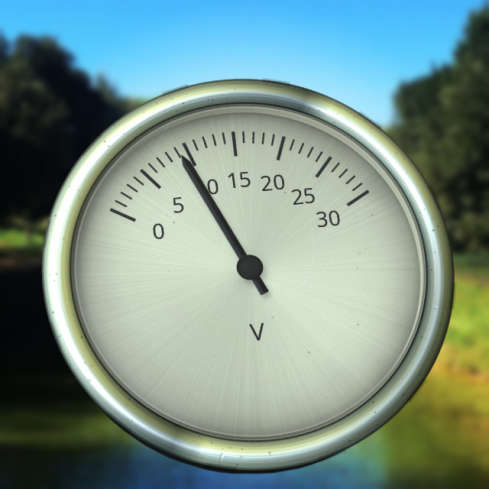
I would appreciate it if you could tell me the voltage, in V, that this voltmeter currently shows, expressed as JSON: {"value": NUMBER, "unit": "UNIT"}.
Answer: {"value": 9, "unit": "V"}
